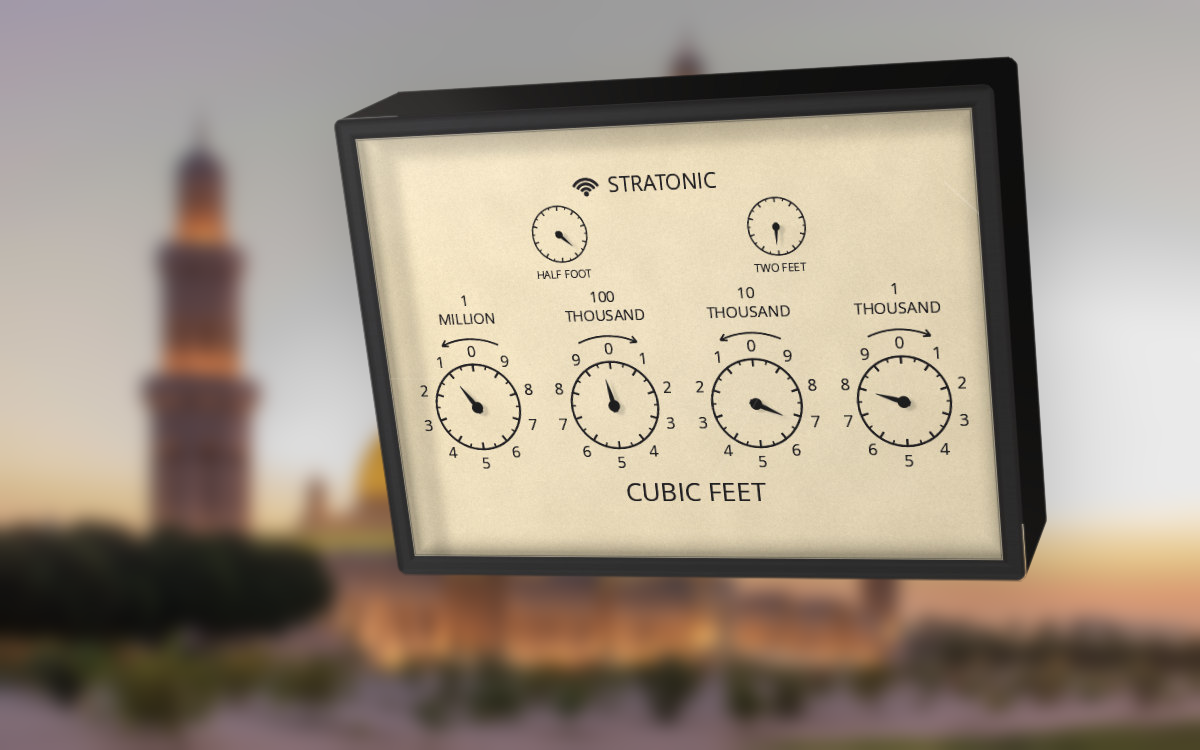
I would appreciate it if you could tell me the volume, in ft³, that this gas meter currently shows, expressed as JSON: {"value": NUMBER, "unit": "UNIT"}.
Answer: {"value": 96800, "unit": "ft³"}
